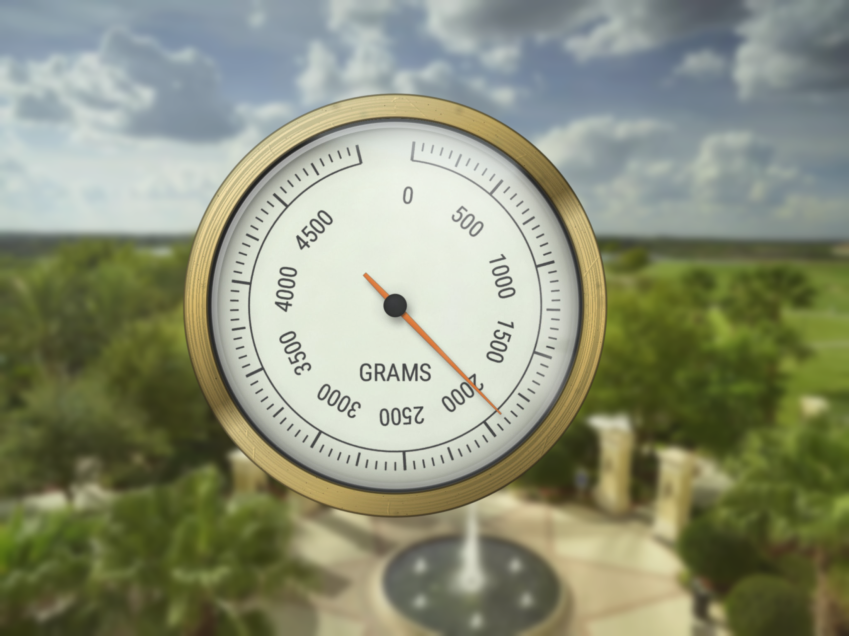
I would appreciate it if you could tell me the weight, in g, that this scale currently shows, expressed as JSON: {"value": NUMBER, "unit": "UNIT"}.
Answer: {"value": 1900, "unit": "g"}
